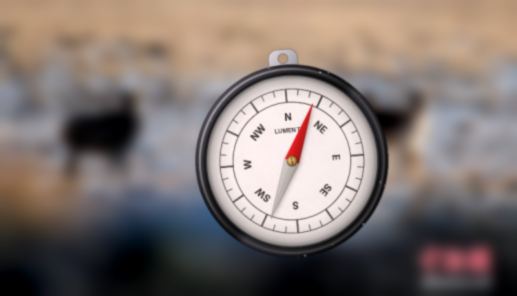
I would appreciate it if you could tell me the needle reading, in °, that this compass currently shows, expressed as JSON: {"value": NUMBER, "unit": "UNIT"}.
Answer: {"value": 25, "unit": "°"}
